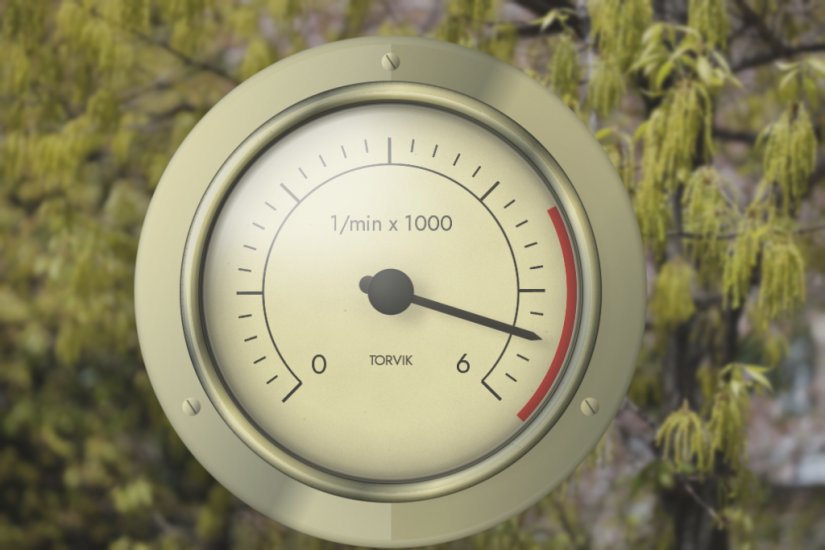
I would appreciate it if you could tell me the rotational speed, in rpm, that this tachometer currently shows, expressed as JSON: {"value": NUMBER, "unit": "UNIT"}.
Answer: {"value": 5400, "unit": "rpm"}
